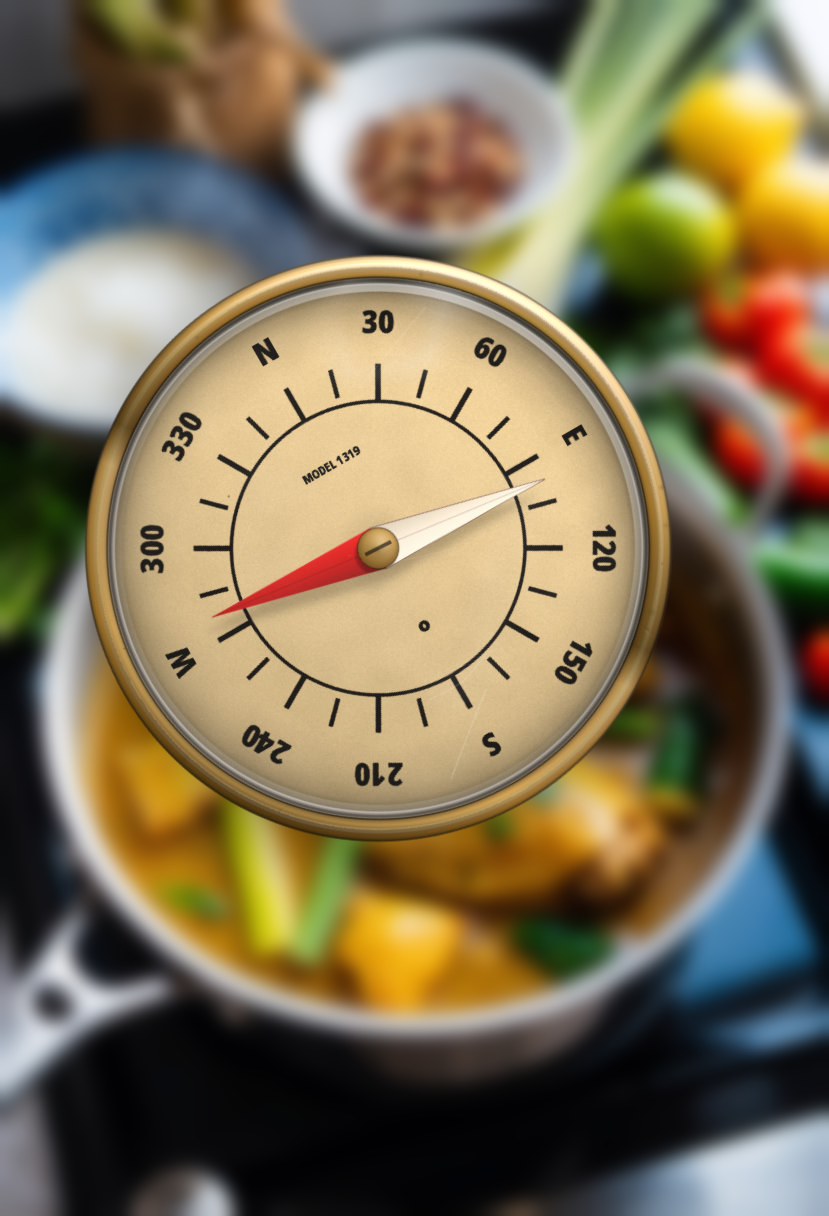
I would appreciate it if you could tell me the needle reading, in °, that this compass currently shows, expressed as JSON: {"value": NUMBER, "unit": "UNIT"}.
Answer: {"value": 277.5, "unit": "°"}
